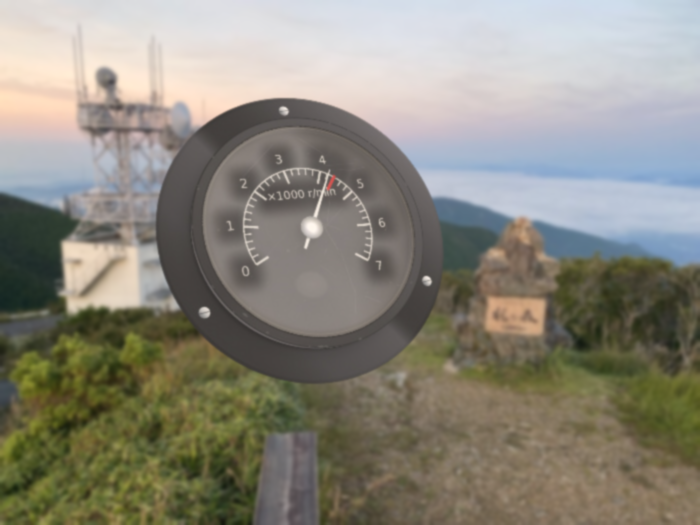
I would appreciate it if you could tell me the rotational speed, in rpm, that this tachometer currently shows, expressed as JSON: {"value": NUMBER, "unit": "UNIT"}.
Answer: {"value": 4200, "unit": "rpm"}
